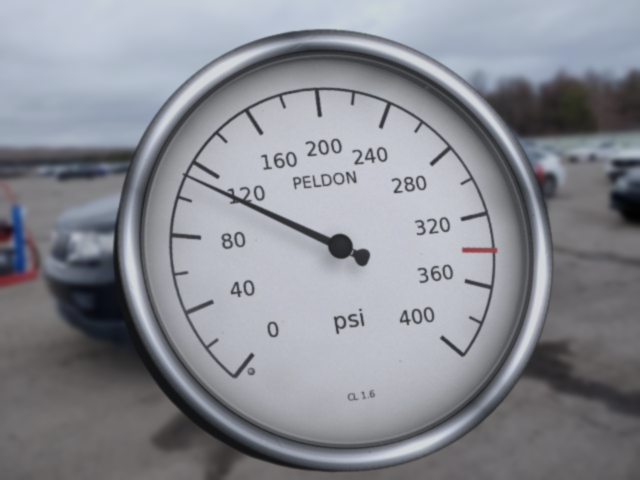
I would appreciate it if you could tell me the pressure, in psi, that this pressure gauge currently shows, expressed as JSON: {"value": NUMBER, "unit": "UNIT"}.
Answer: {"value": 110, "unit": "psi"}
